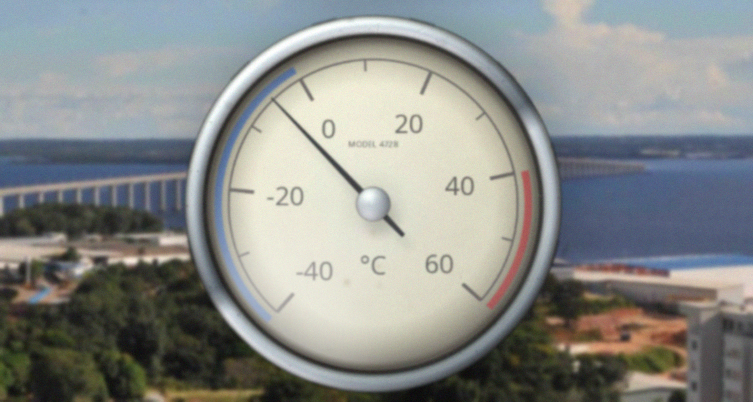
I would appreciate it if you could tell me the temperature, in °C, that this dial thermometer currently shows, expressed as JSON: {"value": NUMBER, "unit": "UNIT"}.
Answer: {"value": -5, "unit": "°C"}
